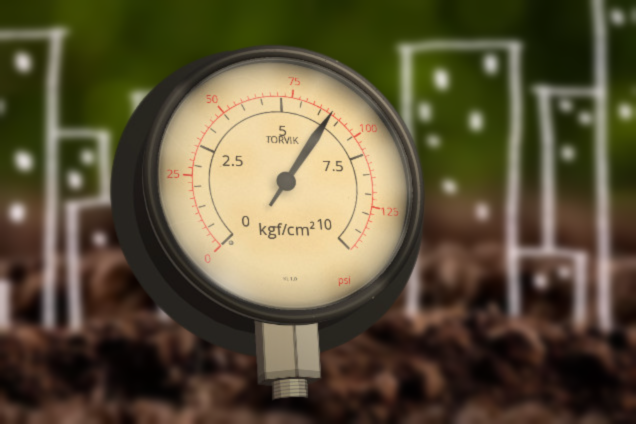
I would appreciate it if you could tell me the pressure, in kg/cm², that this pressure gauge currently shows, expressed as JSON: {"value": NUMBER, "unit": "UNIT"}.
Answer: {"value": 6.25, "unit": "kg/cm²"}
